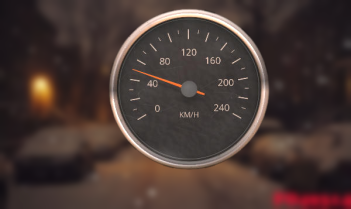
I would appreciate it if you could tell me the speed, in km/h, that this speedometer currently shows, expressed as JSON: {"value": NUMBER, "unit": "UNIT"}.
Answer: {"value": 50, "unit": "km/h"}
